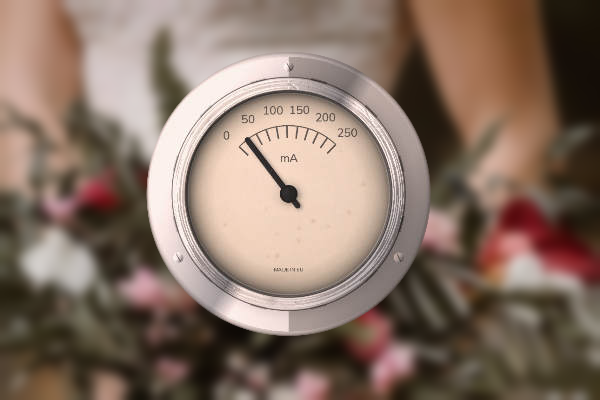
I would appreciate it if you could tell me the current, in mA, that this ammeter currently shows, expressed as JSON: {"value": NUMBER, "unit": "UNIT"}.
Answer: {"value": 25, "unit": "mA"}
